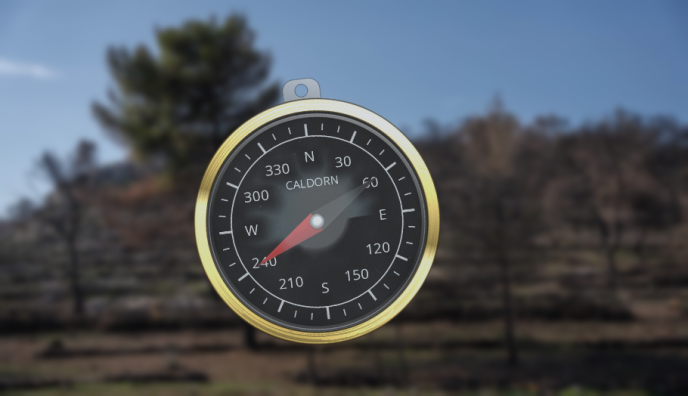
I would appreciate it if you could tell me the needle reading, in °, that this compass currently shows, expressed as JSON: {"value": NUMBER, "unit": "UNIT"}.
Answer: {"value": 240, "unit": "°"}
